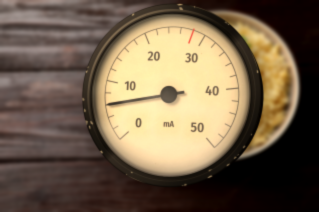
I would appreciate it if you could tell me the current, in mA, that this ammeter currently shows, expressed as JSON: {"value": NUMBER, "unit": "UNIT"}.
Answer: {"value": 6, "unit": "mA"}
